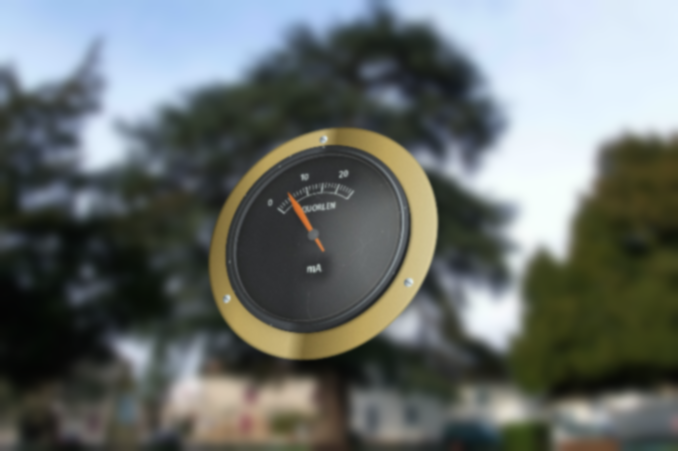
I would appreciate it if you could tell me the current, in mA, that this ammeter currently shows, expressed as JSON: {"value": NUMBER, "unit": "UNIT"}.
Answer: {"value": 5, "unit": "mA"}
